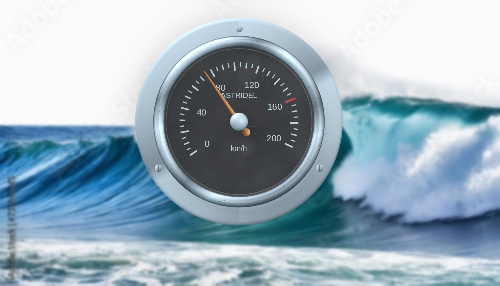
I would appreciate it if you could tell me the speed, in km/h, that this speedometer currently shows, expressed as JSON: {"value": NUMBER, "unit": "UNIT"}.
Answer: {"value": 75, "unit": "km/h"}
